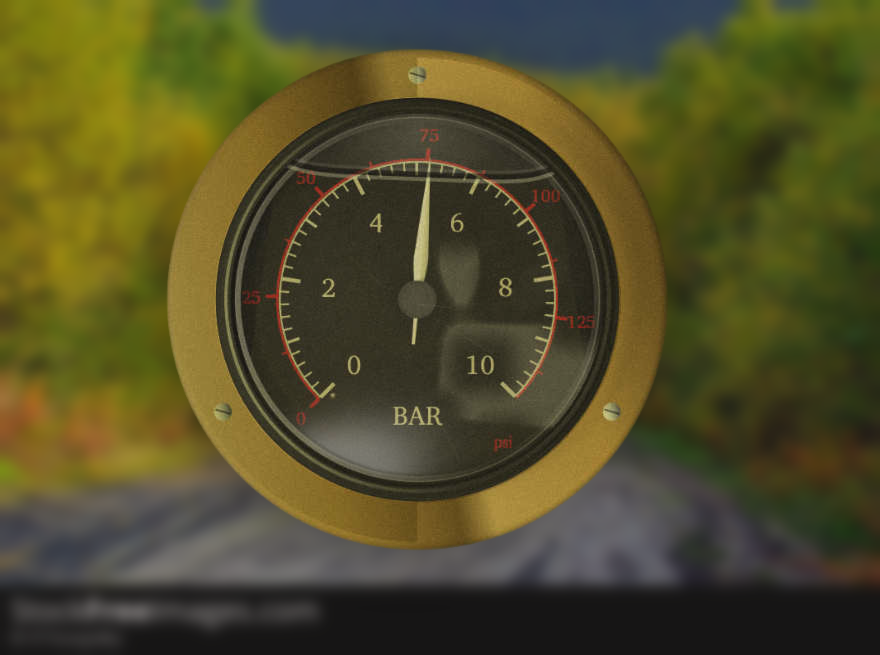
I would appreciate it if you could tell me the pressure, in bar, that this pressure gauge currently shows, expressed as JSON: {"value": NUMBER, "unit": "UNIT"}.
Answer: {"value": 5.2, "unit": "bar"}
